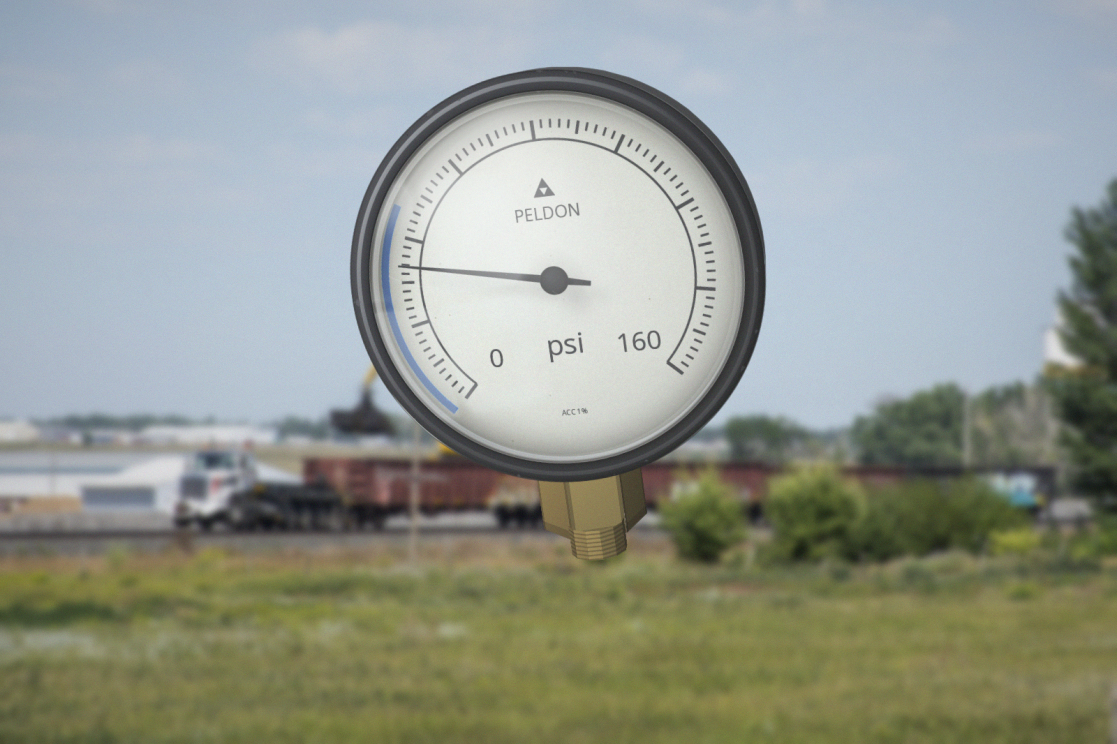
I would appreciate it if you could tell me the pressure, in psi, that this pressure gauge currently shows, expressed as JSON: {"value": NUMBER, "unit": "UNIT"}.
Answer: {"value": 34, "unit": "psi"}
